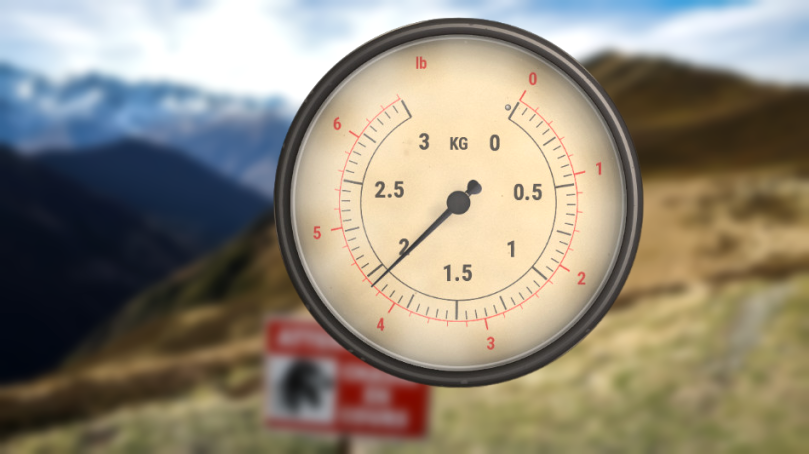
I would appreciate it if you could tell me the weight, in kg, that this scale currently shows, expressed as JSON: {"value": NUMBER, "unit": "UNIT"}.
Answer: {"value": 1.95, "unit": "kg"}
